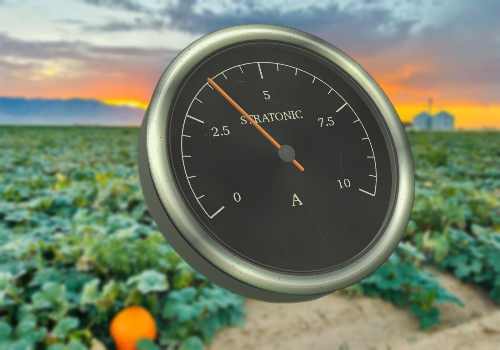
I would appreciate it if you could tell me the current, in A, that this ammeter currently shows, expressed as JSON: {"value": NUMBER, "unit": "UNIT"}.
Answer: {"value": 3.5, "unit": "A"}
